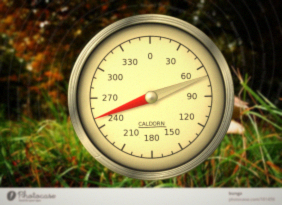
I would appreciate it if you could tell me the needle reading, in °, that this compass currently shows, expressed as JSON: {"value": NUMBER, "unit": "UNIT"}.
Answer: {"value": 250, "unit": "°"}
